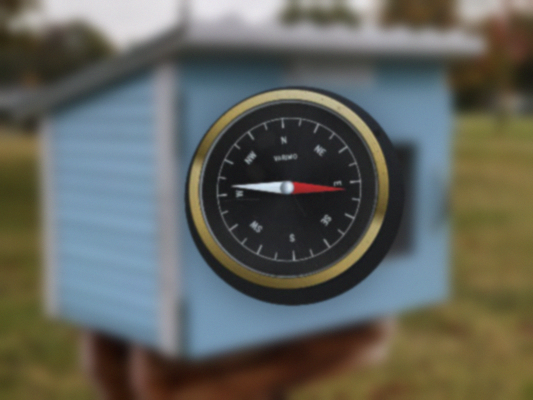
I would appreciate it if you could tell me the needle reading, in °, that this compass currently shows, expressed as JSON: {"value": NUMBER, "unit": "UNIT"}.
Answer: {"value": 97.5, "unit": "°"}
